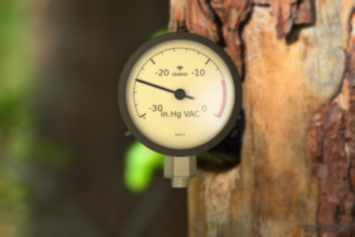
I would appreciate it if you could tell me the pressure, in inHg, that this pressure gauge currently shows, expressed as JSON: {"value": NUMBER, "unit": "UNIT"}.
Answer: {"value": -24, "unit": "inHg"}
